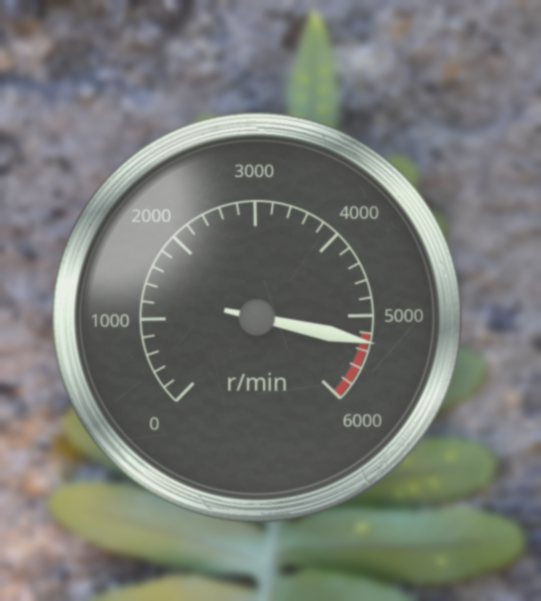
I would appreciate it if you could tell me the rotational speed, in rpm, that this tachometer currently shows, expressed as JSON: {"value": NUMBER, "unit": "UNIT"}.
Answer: {"value": 5300, "unit": "rpm"}
